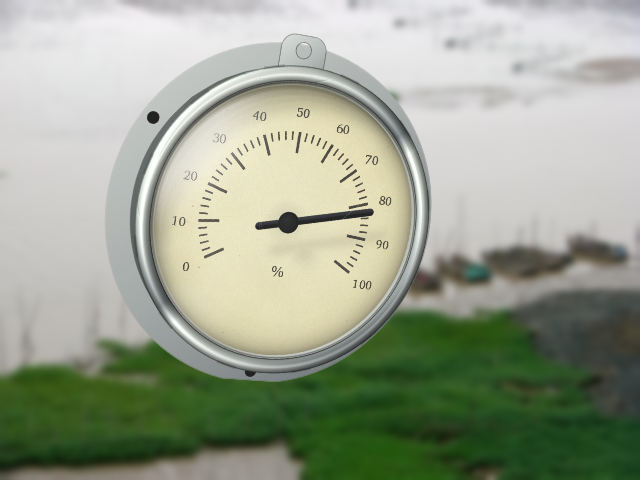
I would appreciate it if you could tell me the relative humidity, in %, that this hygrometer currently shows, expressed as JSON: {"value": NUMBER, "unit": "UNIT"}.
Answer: {"value": 82, "unit": "%"}
